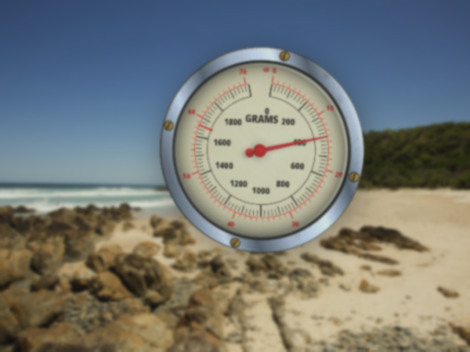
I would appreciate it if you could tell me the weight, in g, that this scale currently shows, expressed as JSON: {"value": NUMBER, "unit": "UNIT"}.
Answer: {"value": 400, "unit": "g"}
